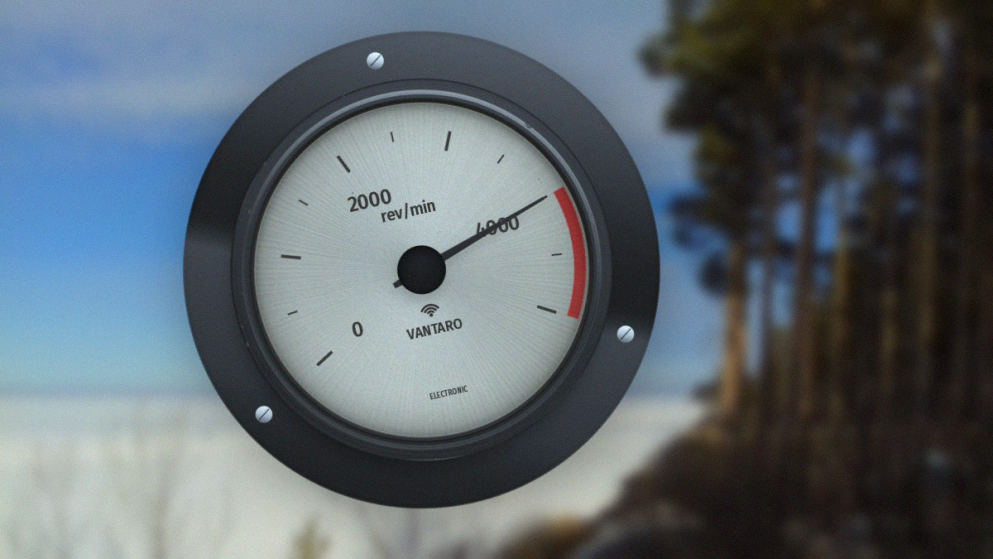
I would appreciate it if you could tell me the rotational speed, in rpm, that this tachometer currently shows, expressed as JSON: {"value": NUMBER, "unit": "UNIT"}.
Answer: {"value": 4000, "unit": "rpm"}
